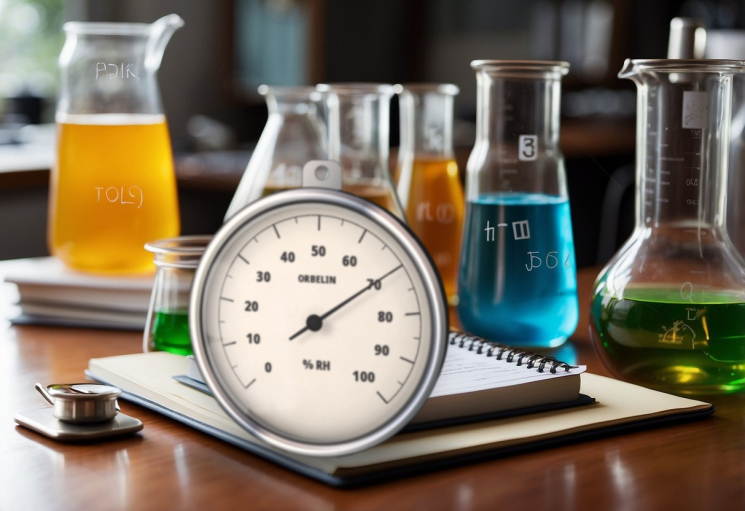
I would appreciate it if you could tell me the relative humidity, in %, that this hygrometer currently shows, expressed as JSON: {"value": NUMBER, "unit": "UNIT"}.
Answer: {"value": 70, "unit": "%"}
